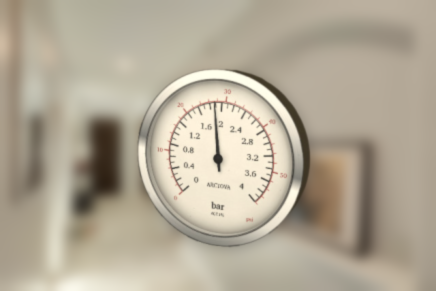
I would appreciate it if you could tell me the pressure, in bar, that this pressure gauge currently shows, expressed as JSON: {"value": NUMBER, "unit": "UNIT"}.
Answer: {"value": 1.9, "unit": "bar"}
